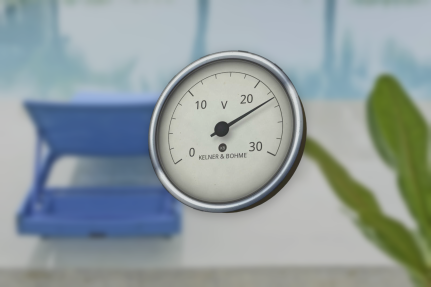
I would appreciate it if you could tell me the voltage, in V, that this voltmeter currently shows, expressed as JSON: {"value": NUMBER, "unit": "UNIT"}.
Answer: {"value": 23, "unit": "V"}
